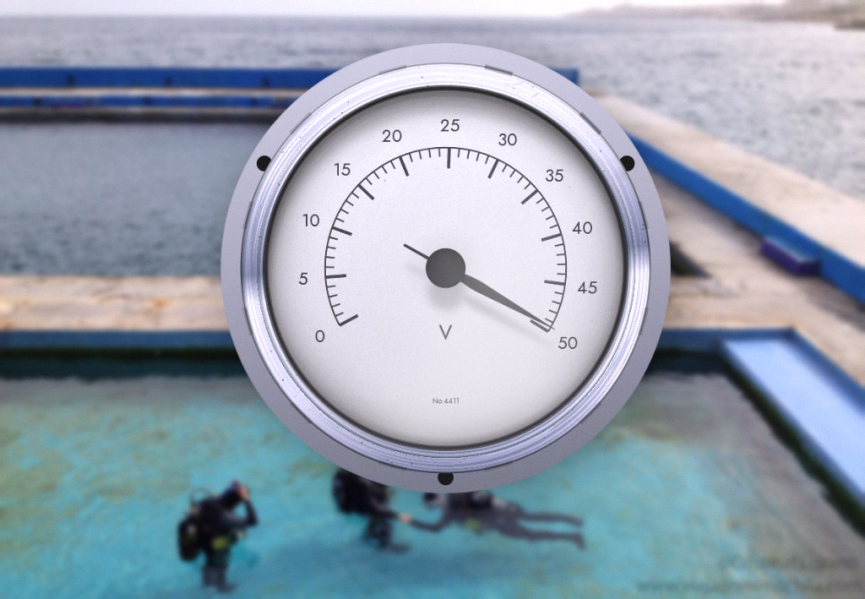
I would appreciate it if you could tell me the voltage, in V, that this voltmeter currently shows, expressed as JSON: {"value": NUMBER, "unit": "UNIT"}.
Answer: {"value": 49.5, "unit": "V"}
